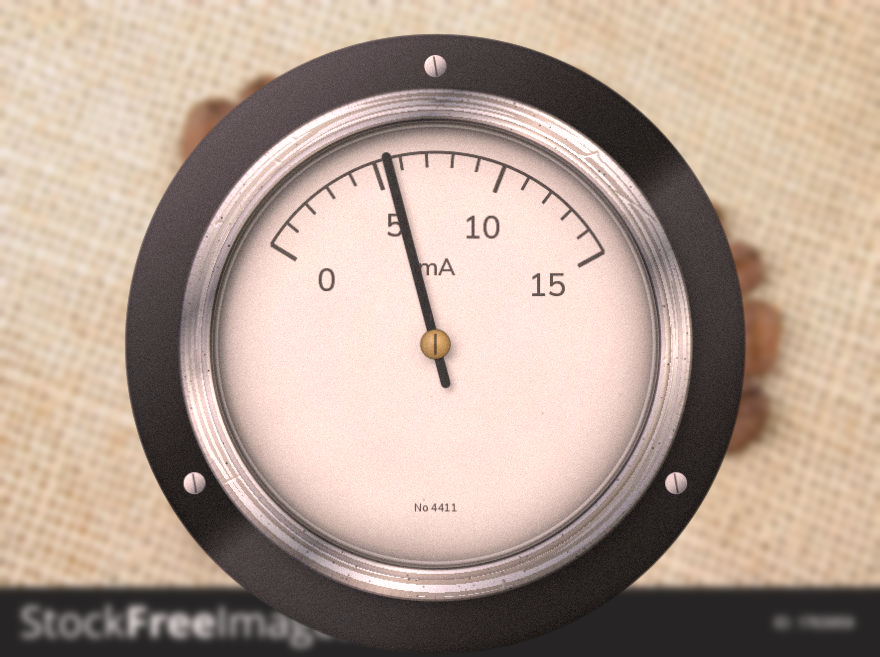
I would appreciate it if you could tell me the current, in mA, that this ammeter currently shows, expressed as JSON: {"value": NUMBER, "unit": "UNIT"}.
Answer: {"value": 5.5, "unit": "mA"}
